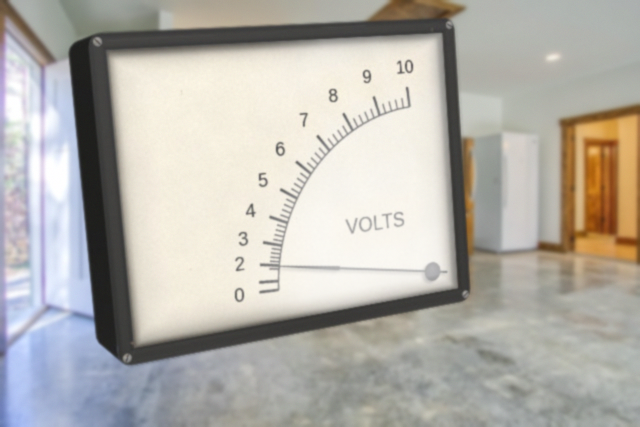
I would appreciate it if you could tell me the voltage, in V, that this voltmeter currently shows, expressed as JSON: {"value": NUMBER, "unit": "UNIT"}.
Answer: {"value": 2, "unit": "V"}
